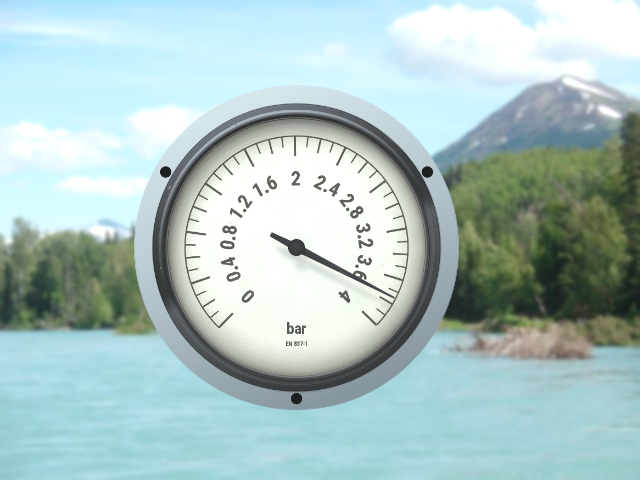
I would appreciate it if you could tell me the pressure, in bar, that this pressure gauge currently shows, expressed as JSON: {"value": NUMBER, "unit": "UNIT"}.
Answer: {"value": 3.75, "unit": "bar"}
